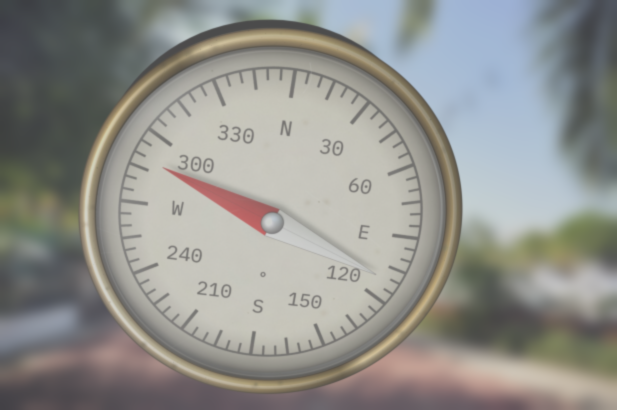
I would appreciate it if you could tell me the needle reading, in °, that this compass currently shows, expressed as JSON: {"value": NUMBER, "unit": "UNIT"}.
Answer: {"value": 290, "unit": "°"}
